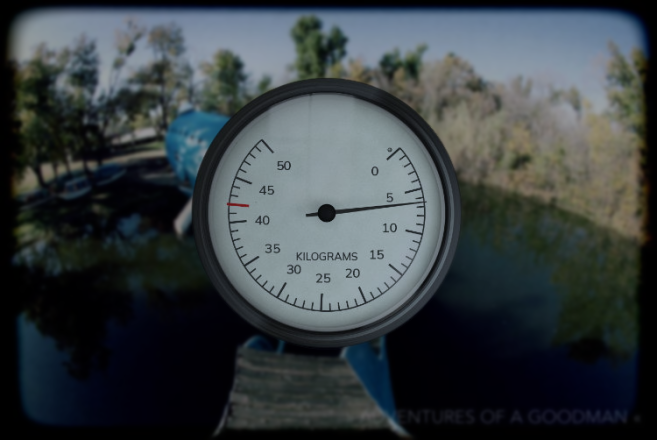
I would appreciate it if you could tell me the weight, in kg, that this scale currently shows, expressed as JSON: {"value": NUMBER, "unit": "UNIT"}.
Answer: {"value": 6.5, "unit": "kg"}
